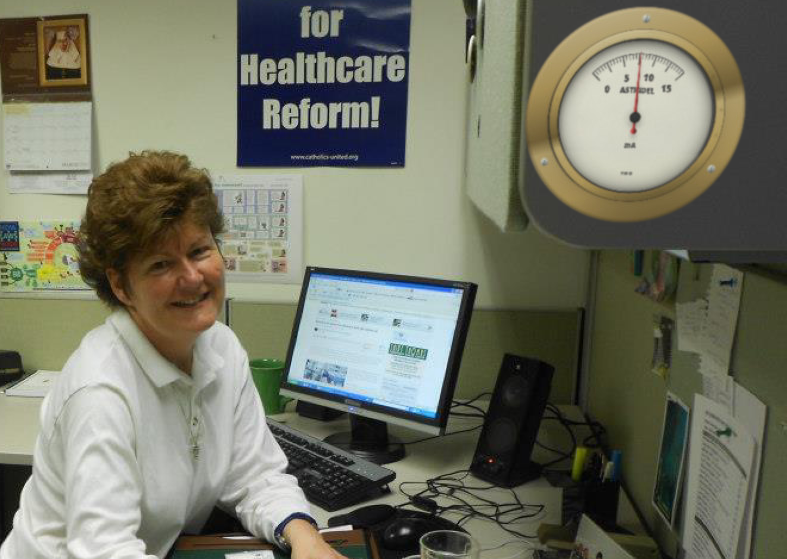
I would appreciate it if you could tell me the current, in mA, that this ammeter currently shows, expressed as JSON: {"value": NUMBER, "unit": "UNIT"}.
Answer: {"value": 7.5, "unit": "mA"}
